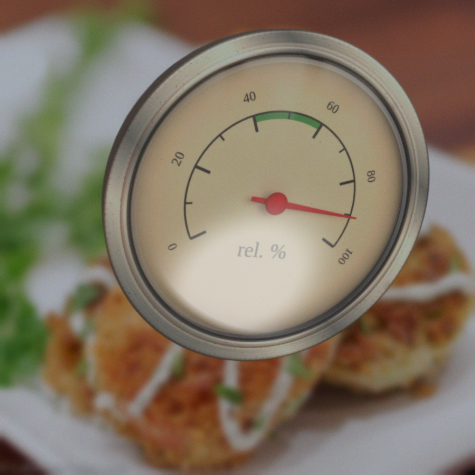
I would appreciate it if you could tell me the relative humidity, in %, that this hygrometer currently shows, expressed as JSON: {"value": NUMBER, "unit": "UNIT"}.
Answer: {"value": 90, "unit": "%"}
